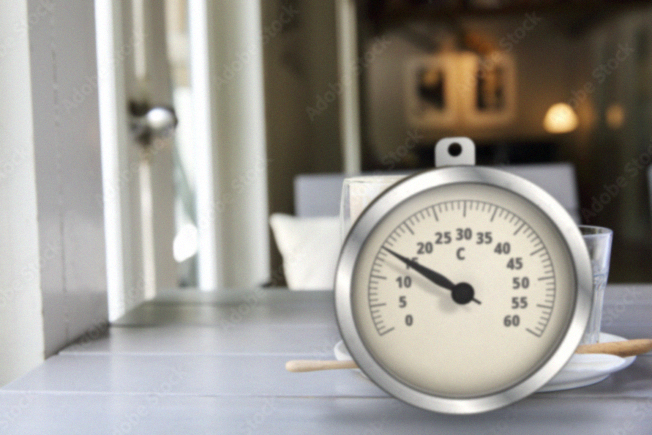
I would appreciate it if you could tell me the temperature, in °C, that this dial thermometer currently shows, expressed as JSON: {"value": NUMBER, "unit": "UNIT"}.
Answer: {"value": 15, "unit": "°C"}
